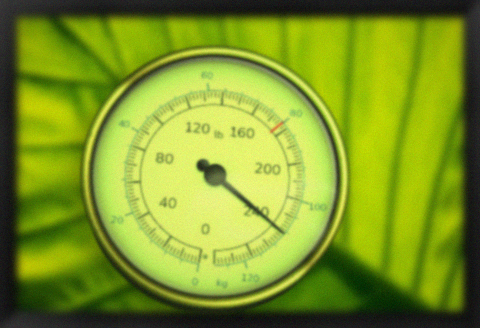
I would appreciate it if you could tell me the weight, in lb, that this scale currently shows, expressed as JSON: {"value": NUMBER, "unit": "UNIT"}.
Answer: {"value": 240, "unit": "lb"}
